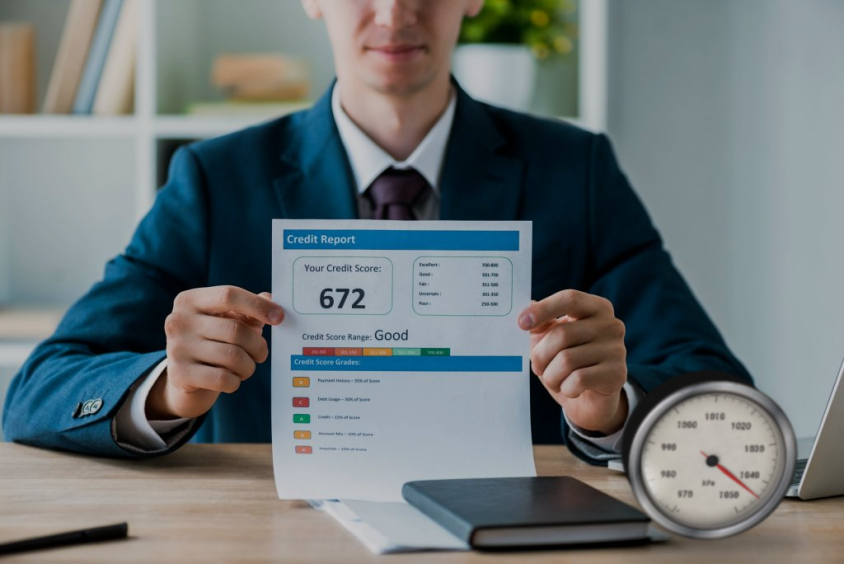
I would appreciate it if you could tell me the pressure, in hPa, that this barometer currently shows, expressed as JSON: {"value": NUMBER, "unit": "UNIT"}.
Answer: {"value": 1044, "unit": "hPa"}
